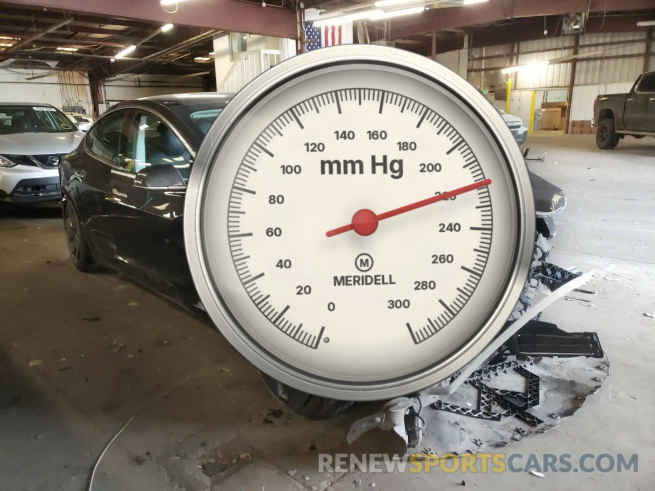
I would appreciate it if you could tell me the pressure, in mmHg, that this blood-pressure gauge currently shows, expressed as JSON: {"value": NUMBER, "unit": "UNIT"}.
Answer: {"value": 220, "unit": "mmHg"}
